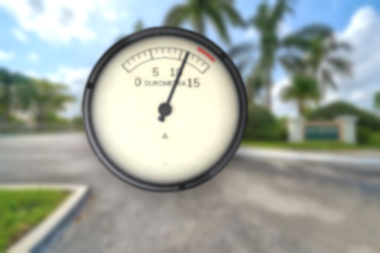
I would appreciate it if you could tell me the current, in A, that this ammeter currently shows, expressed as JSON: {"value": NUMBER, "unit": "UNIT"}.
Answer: {"value": 11, "unit": "A"}
